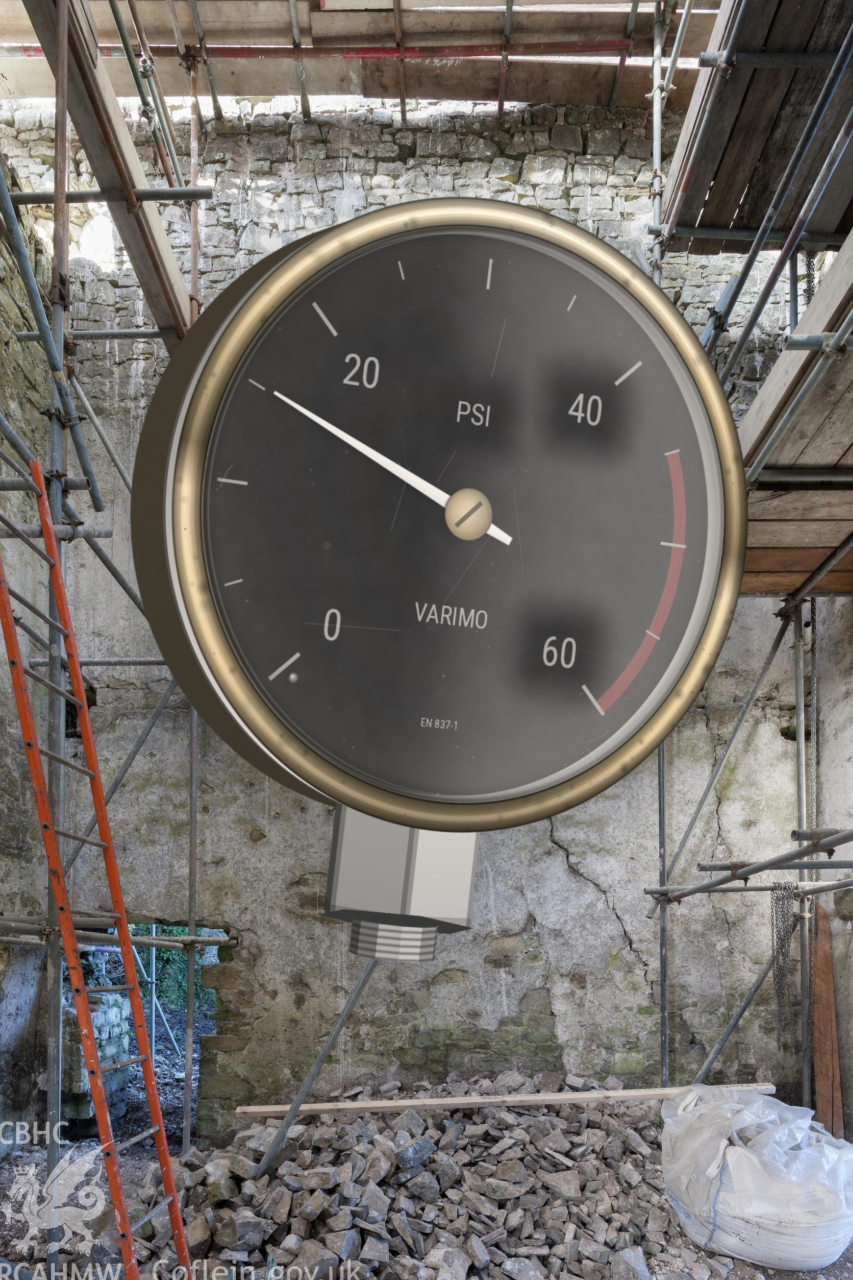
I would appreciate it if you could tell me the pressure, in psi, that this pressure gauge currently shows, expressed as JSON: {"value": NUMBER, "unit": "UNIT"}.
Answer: {"value": 15, "unit": "psi"}
